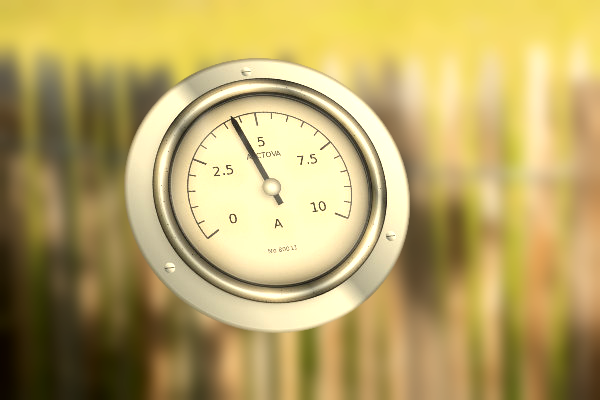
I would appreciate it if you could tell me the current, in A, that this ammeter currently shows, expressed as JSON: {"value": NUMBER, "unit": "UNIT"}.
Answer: {"value": 4.25, "unit": "A"}
